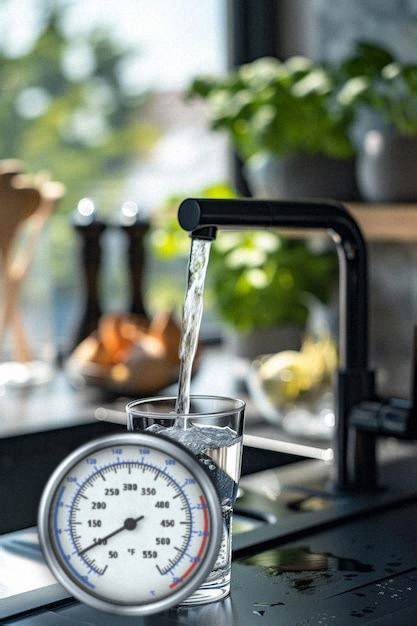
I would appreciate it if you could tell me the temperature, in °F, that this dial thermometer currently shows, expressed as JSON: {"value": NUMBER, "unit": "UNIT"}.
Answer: {"value": 100, "unit": "°F"}
